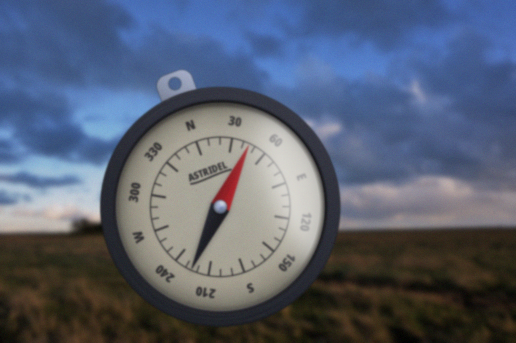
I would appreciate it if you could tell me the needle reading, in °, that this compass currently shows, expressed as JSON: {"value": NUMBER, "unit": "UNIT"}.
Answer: {"value": 45, "unit": "°"}
